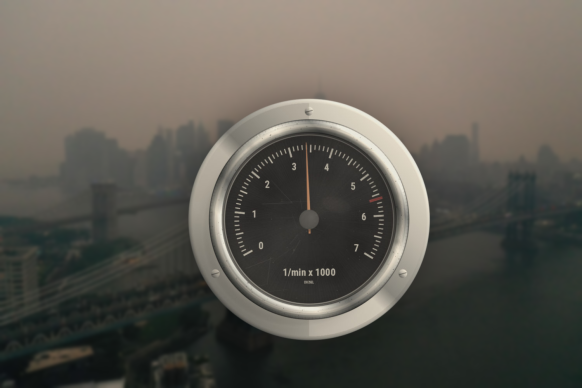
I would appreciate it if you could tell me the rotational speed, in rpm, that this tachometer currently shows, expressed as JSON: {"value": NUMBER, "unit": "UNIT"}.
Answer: {"value": 3400, "unit": "rpm"}
